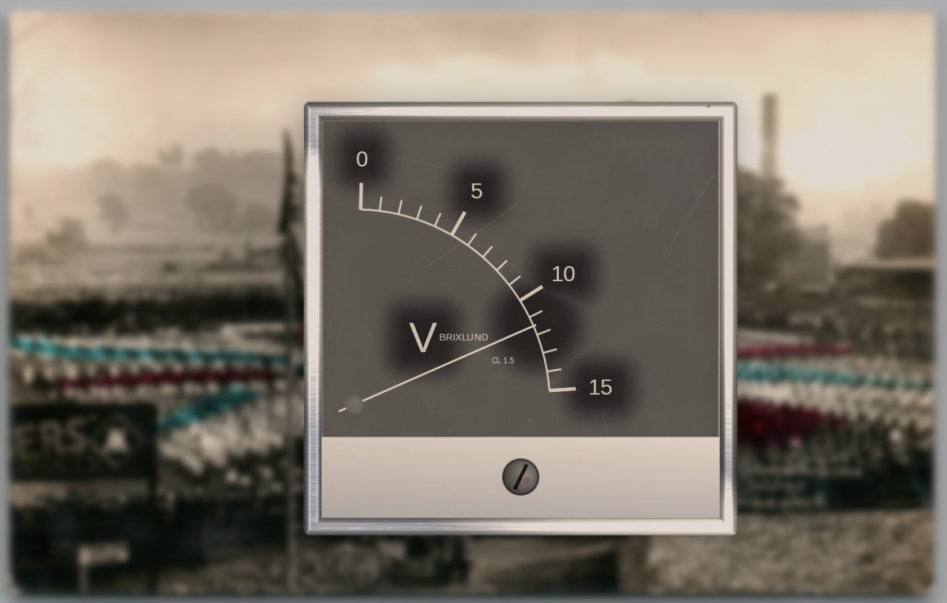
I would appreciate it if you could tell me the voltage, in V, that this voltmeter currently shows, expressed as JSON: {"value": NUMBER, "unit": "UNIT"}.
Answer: {"value": 11.5, "unit": "V"}
